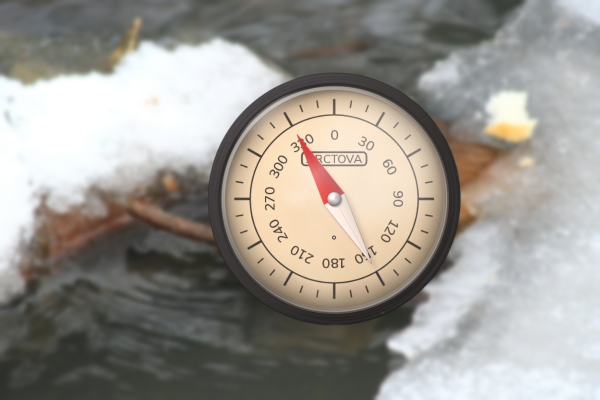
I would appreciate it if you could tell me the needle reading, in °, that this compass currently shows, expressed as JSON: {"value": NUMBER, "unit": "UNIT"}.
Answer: {"value": 330, "unit": "°"}
